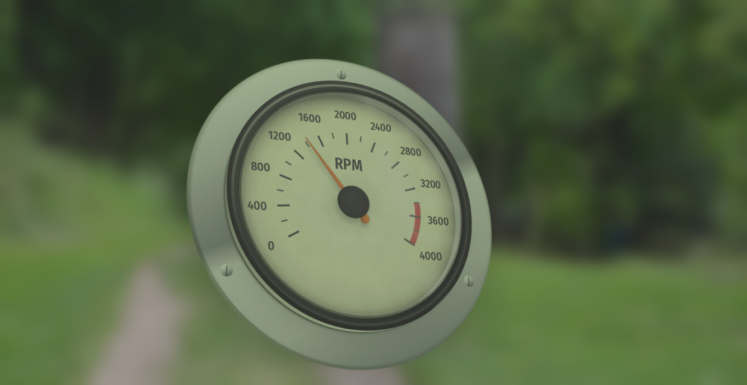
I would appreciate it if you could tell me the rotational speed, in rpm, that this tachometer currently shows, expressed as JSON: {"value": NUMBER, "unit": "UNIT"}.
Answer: {"value": 1400, "unit": "rpm"}
